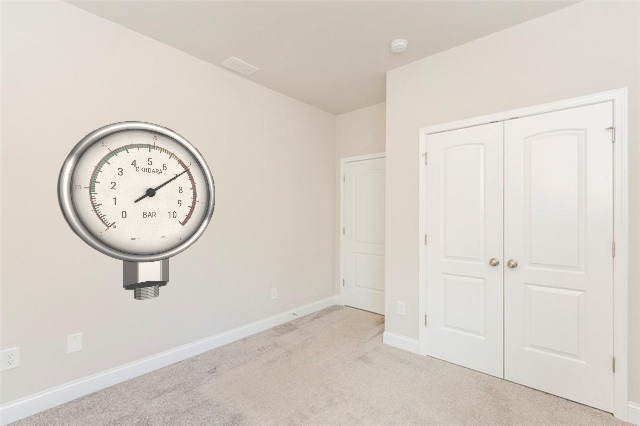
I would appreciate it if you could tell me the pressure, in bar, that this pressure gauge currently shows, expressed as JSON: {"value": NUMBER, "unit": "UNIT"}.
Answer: {"value": 7, "unit": "bar"}
